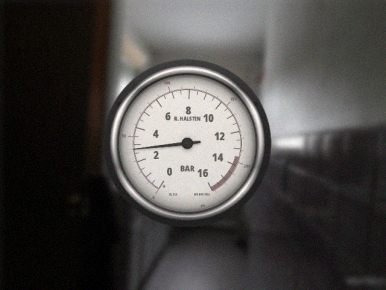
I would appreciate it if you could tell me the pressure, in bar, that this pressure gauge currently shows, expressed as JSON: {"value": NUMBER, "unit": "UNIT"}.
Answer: {"value": 2.75, "unit": "bar"}
